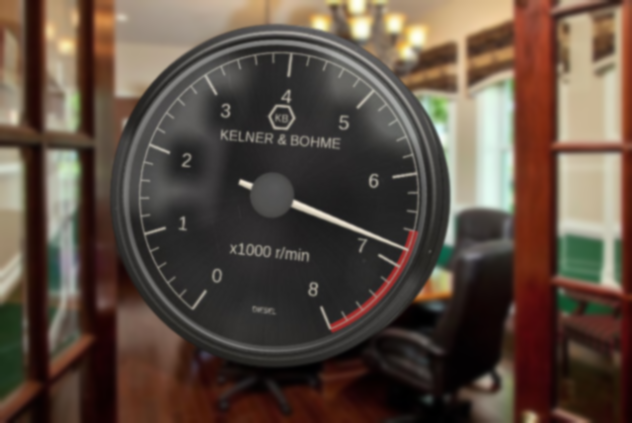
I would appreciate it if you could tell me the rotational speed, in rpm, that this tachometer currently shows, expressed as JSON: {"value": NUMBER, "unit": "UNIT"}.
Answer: {"value": 6800, "unit": "rpm"}
